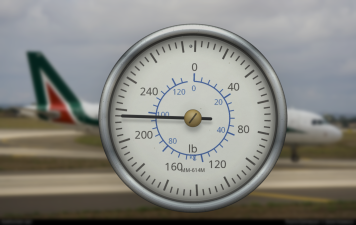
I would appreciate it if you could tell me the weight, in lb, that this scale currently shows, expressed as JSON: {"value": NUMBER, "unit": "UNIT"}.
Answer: {"value": 216, "unit": "lb"}
